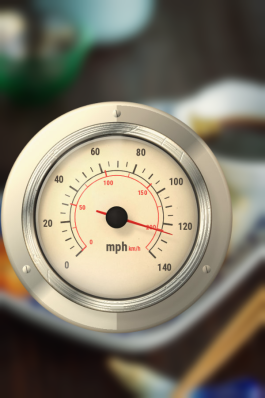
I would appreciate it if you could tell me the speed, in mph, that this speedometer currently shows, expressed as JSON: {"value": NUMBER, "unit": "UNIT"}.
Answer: {"value": 125, "unit": "mph"}
